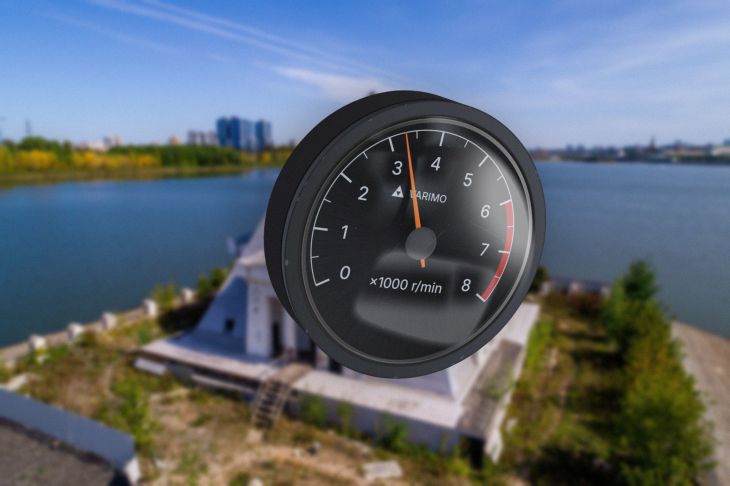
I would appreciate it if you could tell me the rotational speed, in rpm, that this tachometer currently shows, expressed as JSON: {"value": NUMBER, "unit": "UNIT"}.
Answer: {"value": 3250, "unit": "rpm"}
